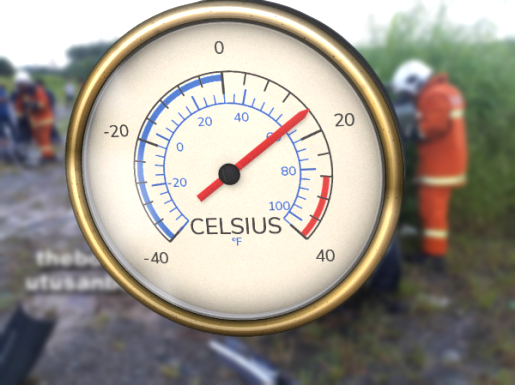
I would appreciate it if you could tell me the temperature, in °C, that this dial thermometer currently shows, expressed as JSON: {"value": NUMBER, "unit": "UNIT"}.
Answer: {"value": 16, "unit": "°C"}
